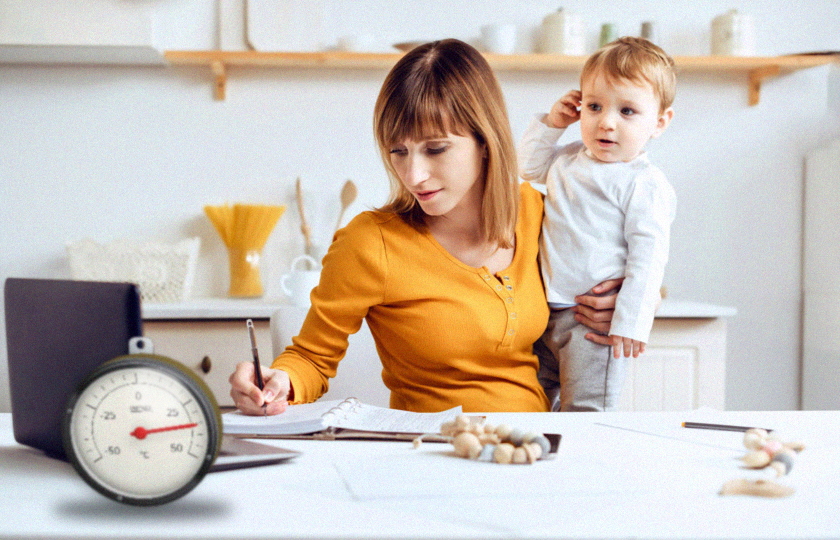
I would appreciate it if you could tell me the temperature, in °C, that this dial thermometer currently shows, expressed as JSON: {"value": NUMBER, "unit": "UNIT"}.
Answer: {"value": 35, "unit": "°C"}
